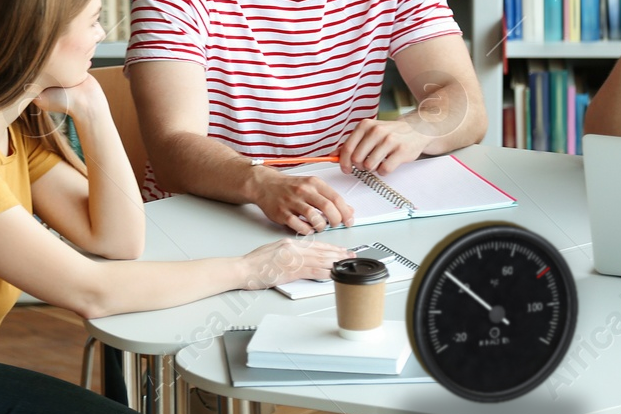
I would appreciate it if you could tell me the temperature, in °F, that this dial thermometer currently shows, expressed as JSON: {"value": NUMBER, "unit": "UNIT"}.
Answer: {"value": 20, "unit": "°F"}
